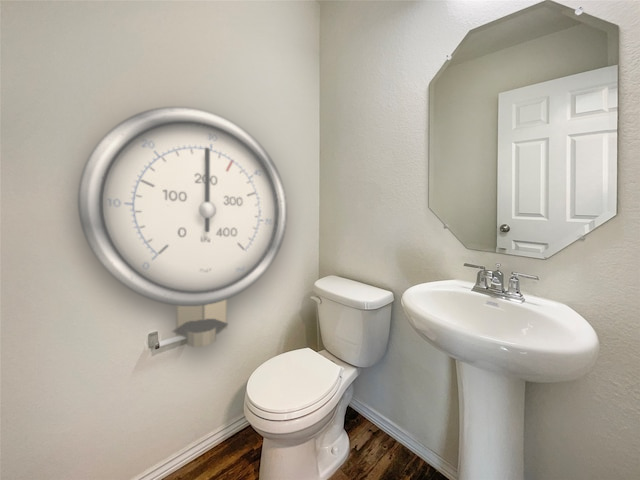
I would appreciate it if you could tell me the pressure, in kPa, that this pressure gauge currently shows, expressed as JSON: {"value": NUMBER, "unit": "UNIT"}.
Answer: {"value": 200, "unit": "kPa"}
